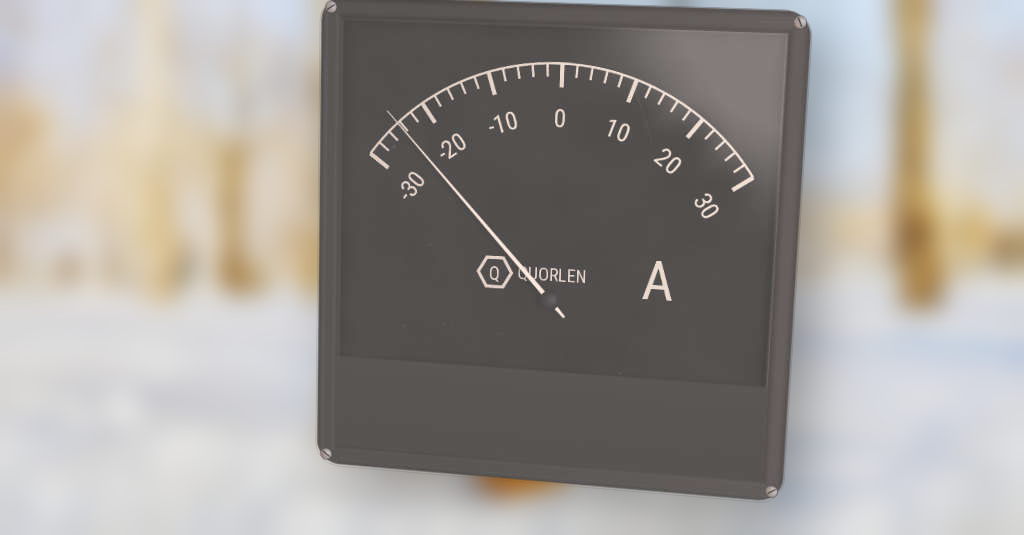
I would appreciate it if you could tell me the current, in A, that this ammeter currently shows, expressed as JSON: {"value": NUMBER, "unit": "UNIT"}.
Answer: {"value": -24, "unit": "A"}
